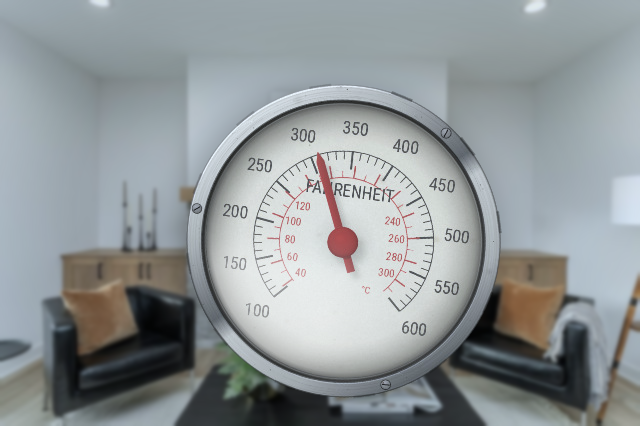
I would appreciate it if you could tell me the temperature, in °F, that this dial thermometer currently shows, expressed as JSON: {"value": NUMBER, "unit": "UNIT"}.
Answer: {"value": 310, "unit": "°F"}
